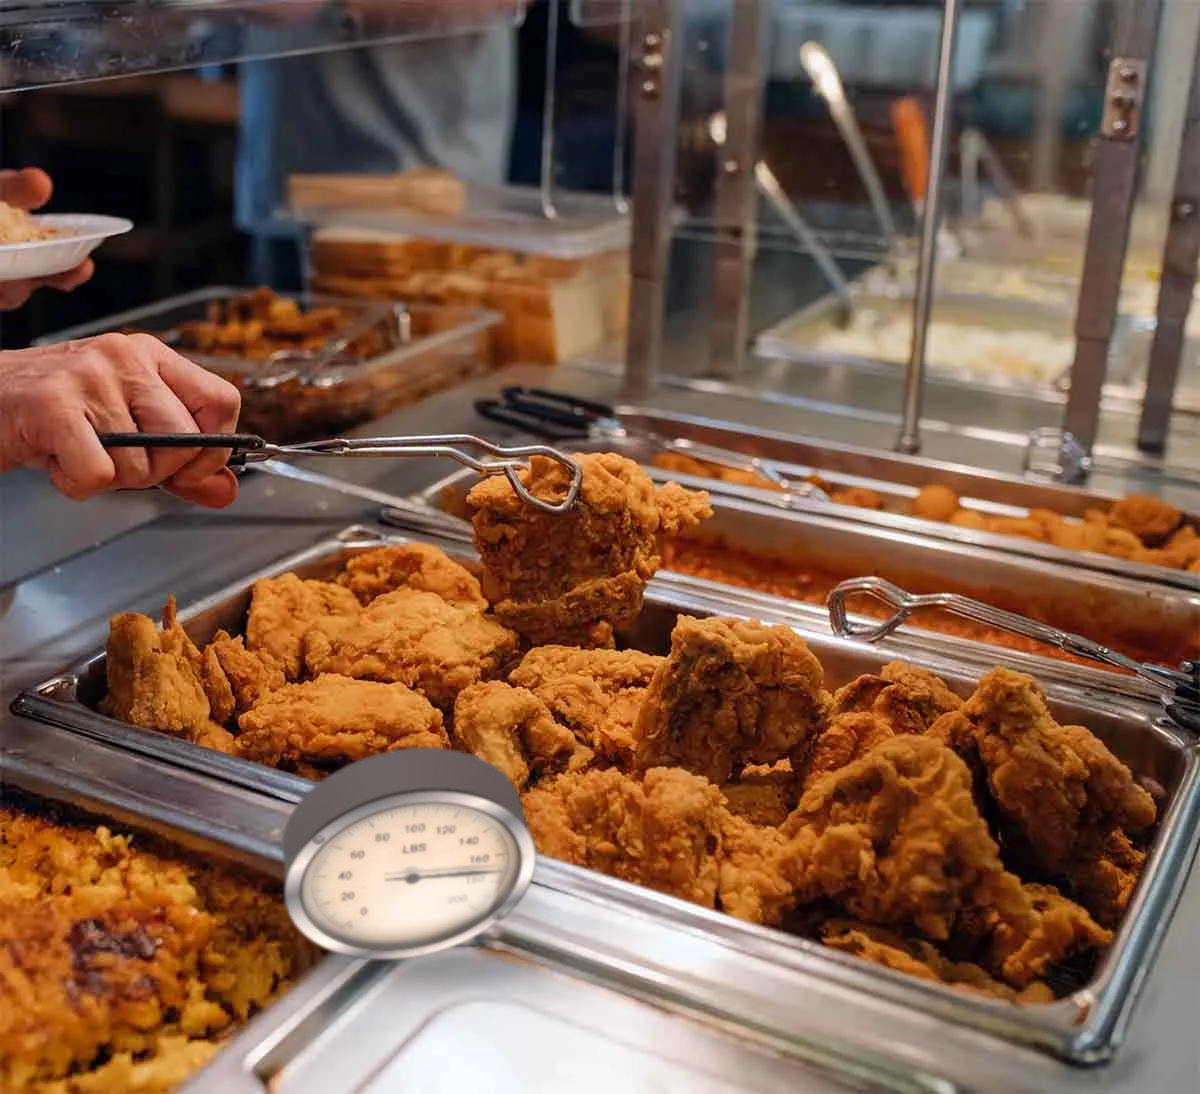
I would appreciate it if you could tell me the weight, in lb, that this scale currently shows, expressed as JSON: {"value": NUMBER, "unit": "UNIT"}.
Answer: {"value": 170, "unit": "lb"}
